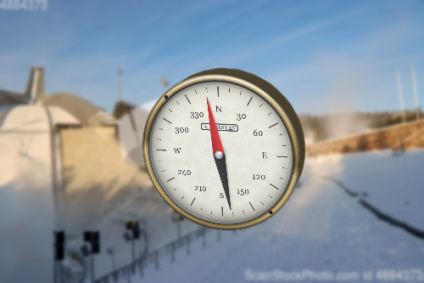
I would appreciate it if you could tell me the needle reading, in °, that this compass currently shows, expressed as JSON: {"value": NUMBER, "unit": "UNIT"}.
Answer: {"value": 350, "unit": "°"}
